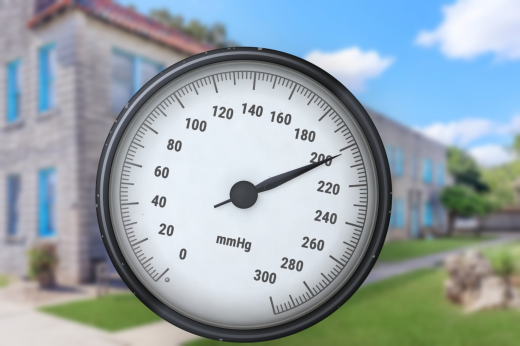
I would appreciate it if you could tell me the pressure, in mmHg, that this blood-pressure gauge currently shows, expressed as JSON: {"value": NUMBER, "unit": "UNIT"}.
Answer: {"value": 202, "unit": "mmHg"}
